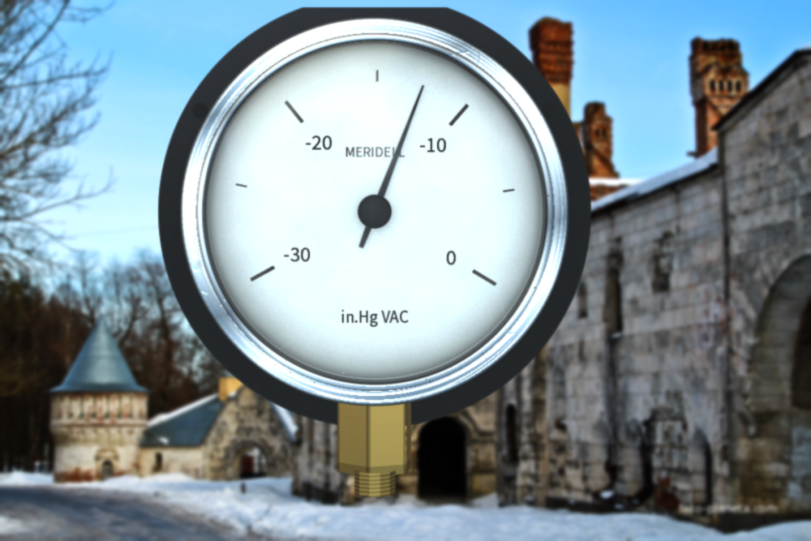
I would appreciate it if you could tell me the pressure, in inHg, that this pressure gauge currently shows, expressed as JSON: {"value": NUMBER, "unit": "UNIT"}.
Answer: {"value": -12.5, "unit": "inHg"}
